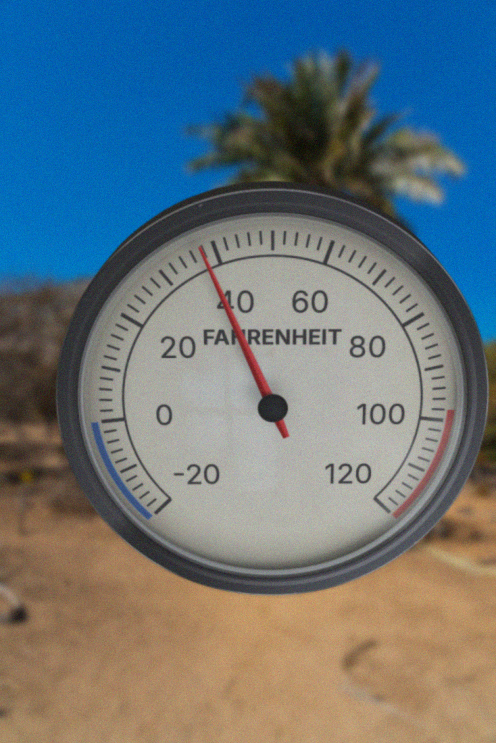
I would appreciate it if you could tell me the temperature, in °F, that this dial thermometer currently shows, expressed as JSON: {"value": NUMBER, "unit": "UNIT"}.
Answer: {"value": 38, "unit": "°F"}
